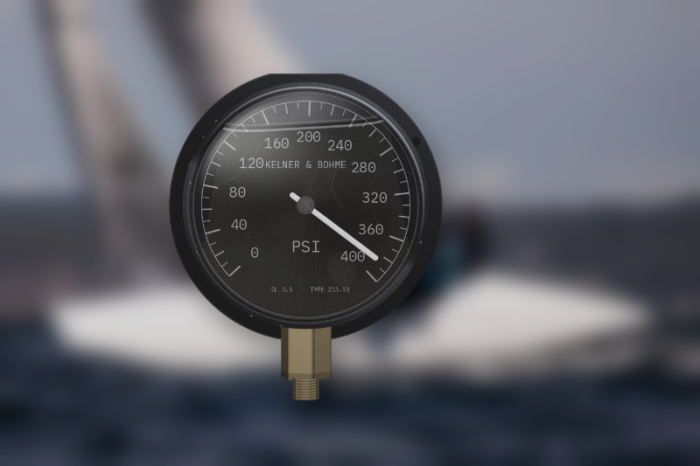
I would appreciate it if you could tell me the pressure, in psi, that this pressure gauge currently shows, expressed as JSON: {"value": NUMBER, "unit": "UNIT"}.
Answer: {"value": 385, "unit": "psi"}
